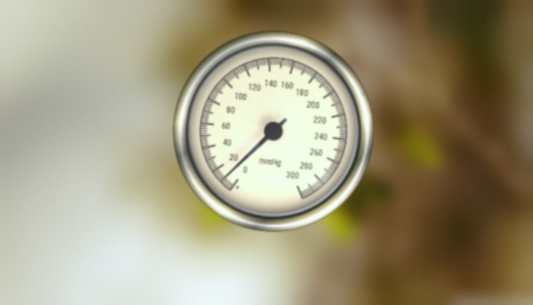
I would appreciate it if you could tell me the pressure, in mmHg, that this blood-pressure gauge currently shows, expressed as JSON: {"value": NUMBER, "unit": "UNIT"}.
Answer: {"value": 10, "unit": "mmHg"}
